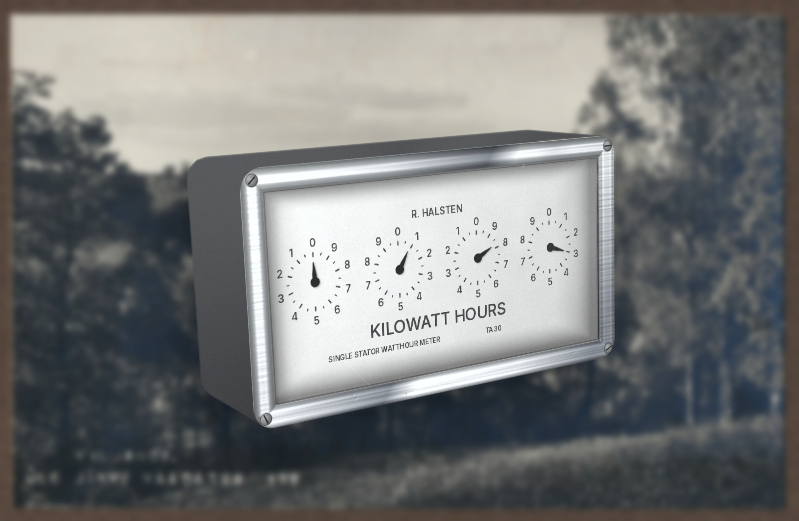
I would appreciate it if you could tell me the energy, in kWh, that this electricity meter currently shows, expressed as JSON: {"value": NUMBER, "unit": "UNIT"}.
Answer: {"value": 83, "unit": "kWh"}
